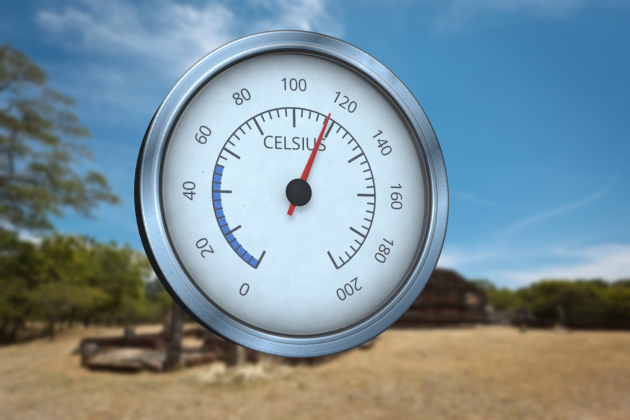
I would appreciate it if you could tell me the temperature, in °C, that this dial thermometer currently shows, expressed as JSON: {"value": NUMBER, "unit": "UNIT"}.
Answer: {"value": 116, "unit": "°C"}
